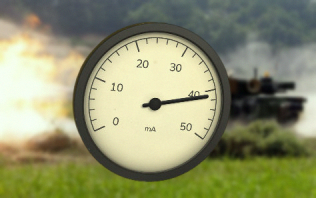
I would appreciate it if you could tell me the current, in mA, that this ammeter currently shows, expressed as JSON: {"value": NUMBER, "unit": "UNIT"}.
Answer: {"value": 41, "unit": "mA"}
